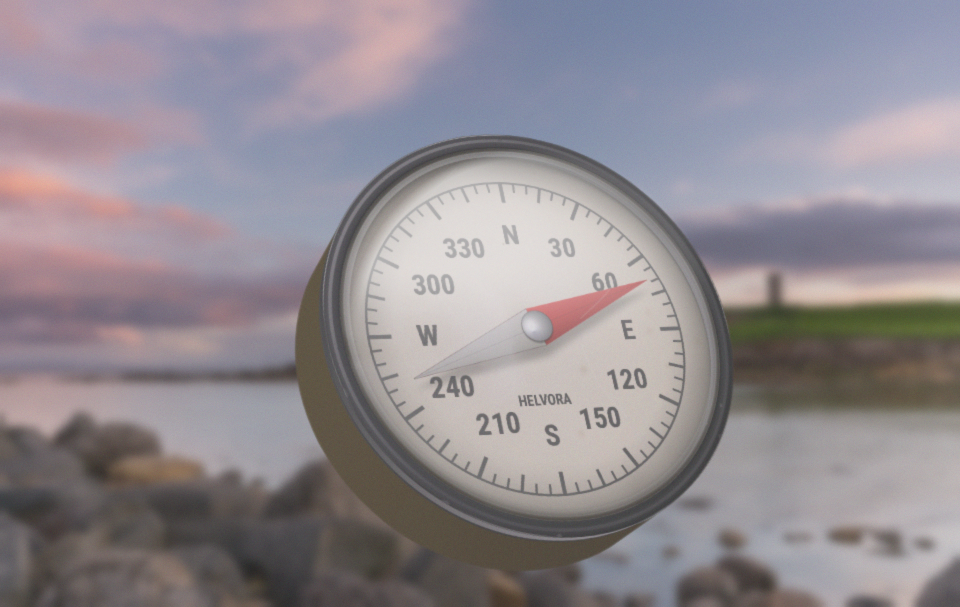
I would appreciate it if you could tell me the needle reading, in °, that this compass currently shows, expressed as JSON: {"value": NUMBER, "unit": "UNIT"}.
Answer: {"value": 70, "unit": "°"}
